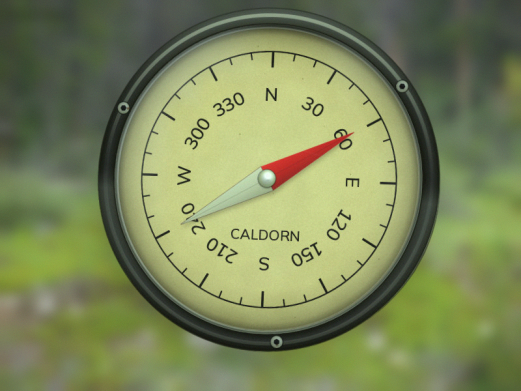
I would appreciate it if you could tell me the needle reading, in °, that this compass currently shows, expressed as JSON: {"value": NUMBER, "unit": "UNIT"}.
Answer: {"value": 60, "unit": "°"}
